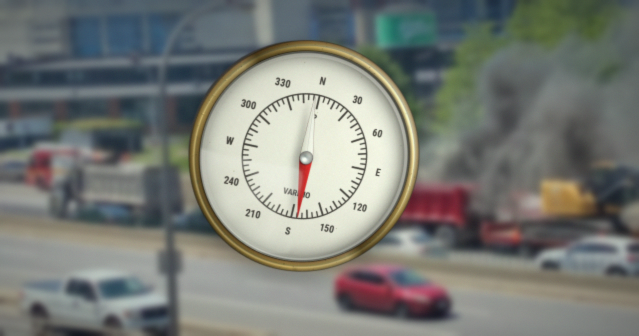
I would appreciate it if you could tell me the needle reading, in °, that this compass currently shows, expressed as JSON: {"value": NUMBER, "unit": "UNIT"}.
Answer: {"value": 175, "unit": "°"}
